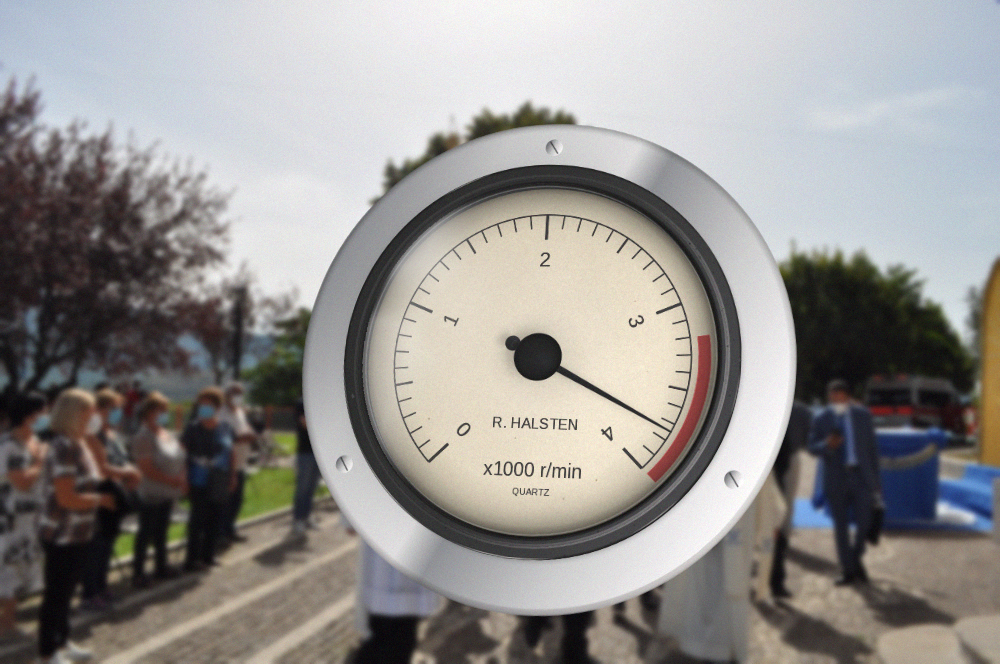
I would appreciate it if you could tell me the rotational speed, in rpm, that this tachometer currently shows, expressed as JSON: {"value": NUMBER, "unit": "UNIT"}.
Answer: {"value": 3750, "unit": "rpm"}
